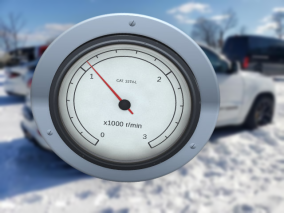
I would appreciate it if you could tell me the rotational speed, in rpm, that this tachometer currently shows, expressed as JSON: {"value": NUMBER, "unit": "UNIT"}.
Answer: {"value": 1100, "unit": "rpm"}
